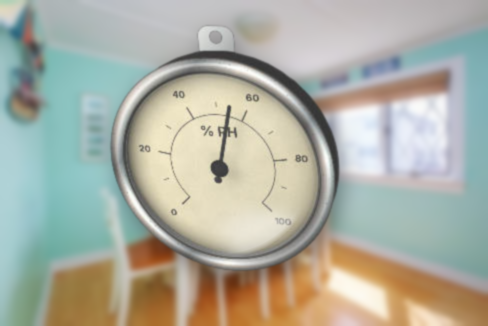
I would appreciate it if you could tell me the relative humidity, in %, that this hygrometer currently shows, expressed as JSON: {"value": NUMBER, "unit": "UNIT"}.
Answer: {"value": 55, "unit": "%"}
